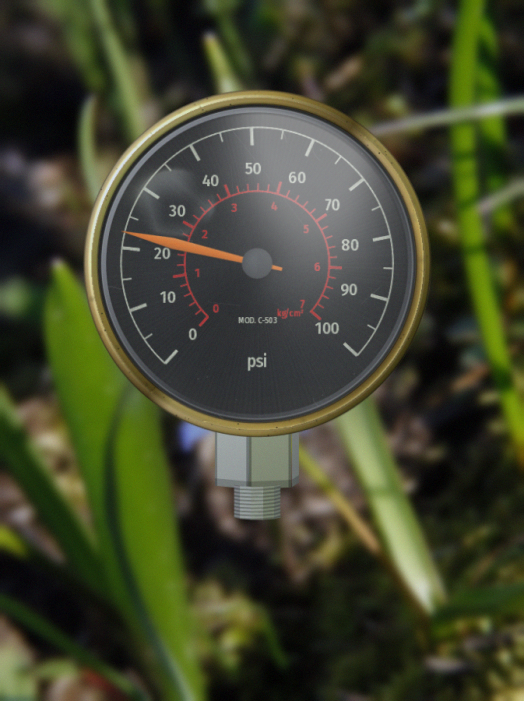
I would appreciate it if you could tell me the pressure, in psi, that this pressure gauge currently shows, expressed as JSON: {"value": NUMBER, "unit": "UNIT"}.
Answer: {"value": 22.5, "unit": "psi"}
